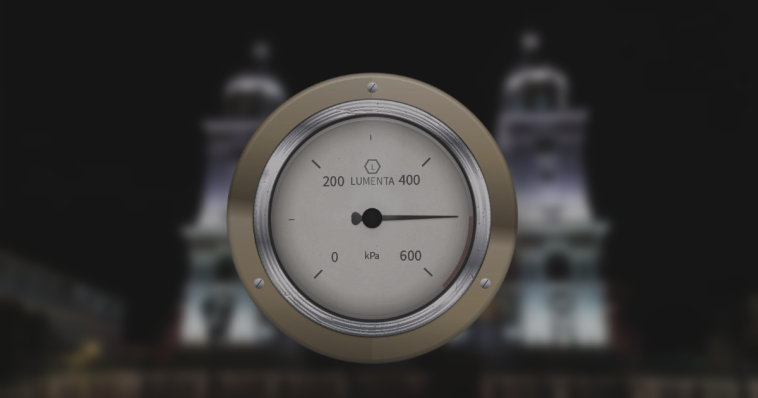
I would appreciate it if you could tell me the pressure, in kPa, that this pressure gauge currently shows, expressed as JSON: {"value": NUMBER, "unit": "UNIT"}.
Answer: {"value": 500, "unit": "kPa"}
